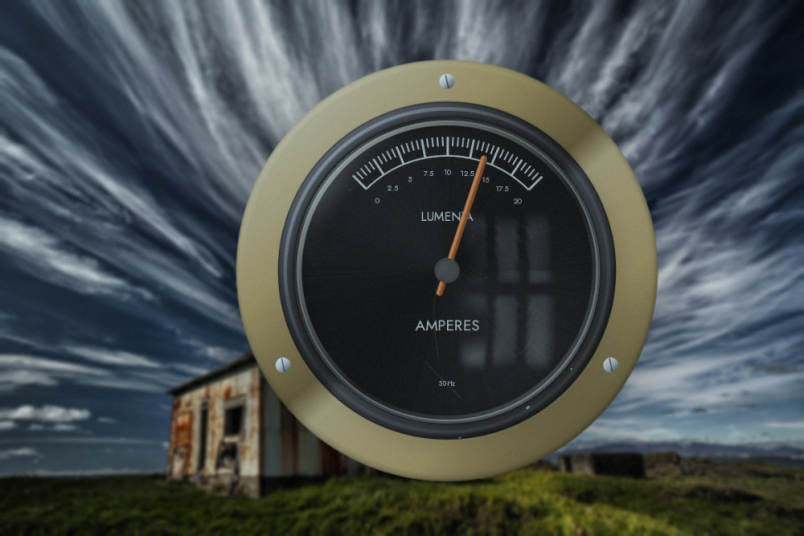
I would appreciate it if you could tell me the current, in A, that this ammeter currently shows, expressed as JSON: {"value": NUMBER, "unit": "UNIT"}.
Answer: {"value": 14, "unit": "A"}
